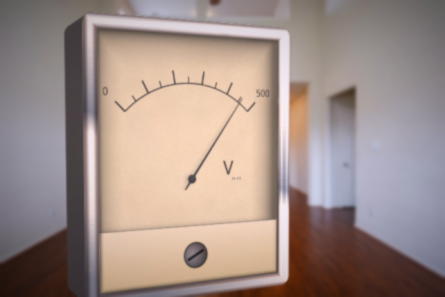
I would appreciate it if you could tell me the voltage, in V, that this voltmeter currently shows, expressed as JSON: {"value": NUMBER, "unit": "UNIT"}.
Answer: {"value": 450, "unit": "V"}
